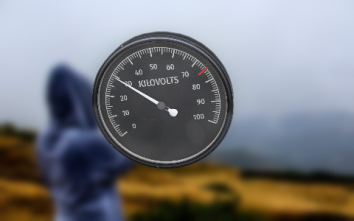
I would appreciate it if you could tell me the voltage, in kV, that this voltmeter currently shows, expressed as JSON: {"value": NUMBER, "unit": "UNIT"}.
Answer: {"value": 30, "unit": "kV"}
